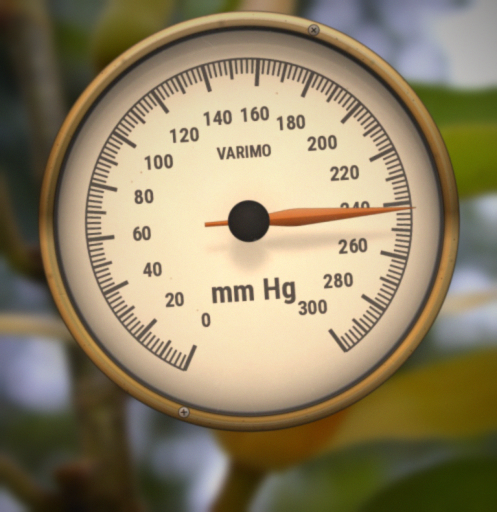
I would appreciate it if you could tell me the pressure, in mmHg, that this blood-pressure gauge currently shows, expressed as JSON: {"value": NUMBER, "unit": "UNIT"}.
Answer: {"value": 242, "unit": "mmHg"}
